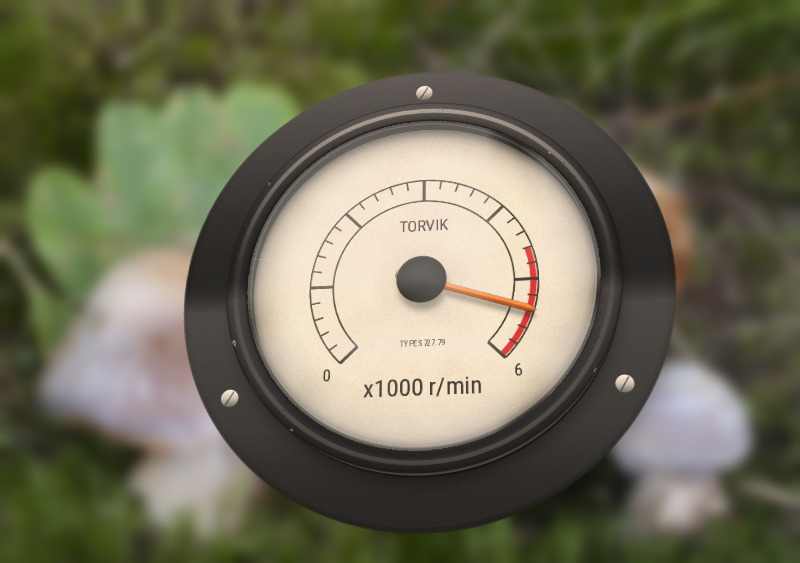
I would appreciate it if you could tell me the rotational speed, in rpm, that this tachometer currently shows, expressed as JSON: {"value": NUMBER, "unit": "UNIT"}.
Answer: {"value": 5400, "unit": "rpm"}
